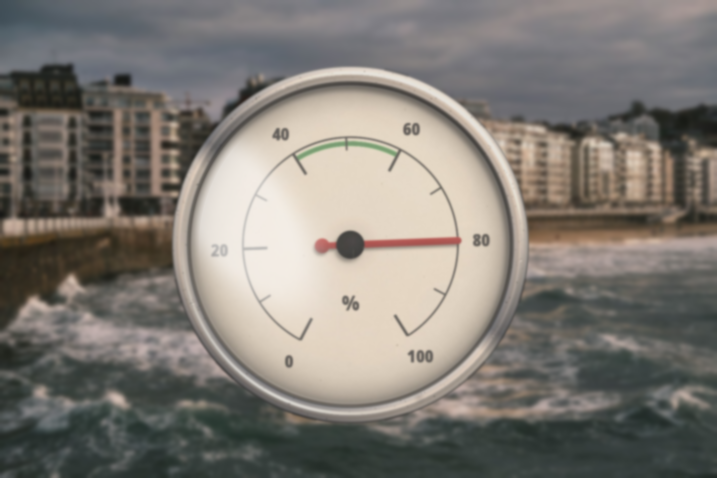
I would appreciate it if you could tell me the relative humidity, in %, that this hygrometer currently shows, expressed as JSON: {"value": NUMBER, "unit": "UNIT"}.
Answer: {"value": 80, "unit": "%"}
